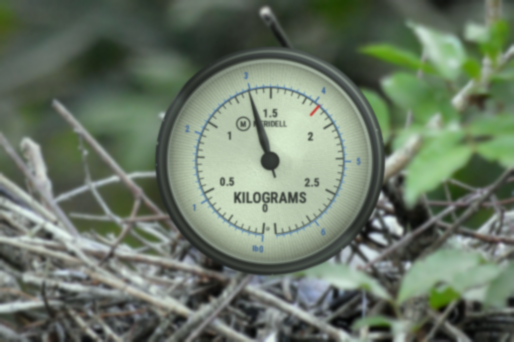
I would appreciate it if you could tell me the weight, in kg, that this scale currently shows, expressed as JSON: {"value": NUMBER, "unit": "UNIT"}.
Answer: {"value": 1.35, "unit": "kg"}
